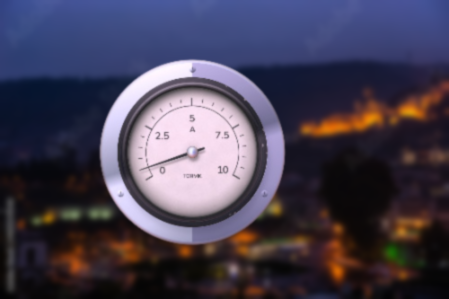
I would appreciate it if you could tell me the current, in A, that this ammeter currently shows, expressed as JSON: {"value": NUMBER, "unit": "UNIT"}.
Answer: {"value": 0.5, "unit": "A"}
